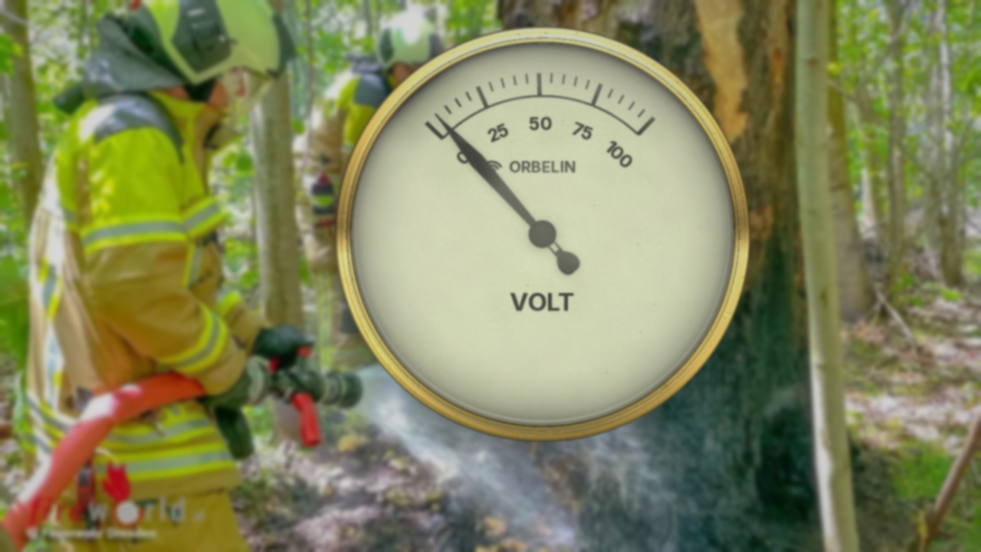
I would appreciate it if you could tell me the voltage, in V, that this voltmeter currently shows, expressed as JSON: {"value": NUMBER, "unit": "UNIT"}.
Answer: {"value": 5, "unit": "V"}
